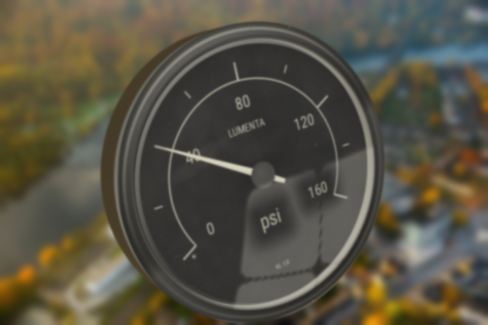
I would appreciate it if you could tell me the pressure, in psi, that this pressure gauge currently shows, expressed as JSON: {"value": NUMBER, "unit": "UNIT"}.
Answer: {"value": 40, "unit": "psi"}
